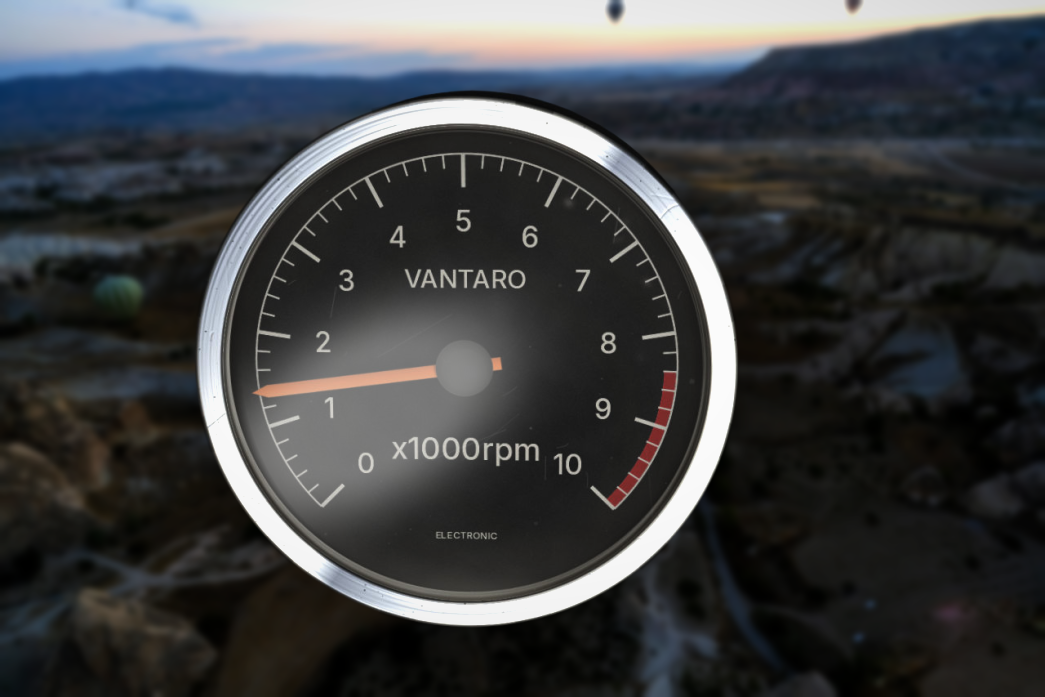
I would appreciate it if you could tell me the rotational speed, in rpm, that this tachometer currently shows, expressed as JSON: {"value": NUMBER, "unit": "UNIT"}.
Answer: {"value": 1400, "unit": "rpm"}
